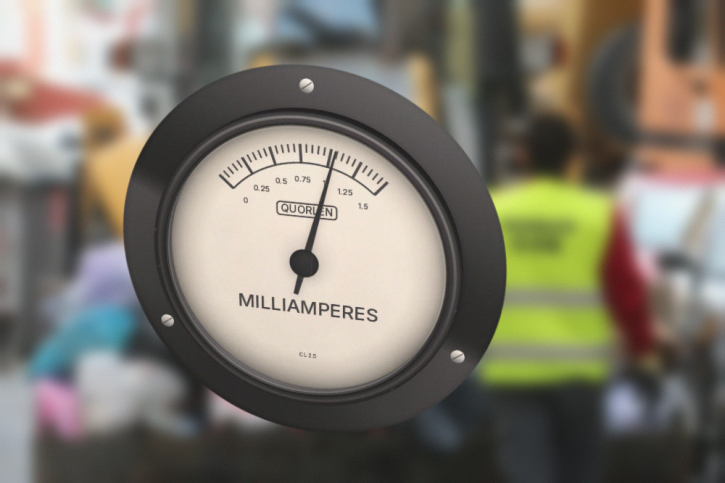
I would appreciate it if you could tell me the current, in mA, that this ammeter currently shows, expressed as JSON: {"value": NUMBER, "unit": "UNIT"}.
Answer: {"value": 1.05, "unit": "mA"}
